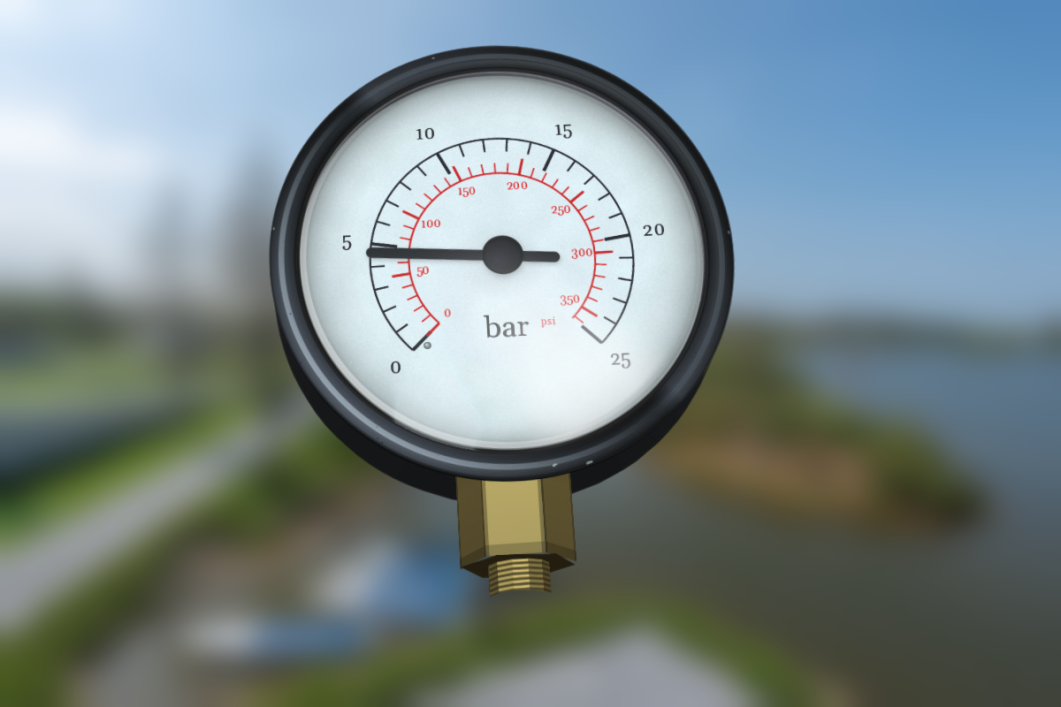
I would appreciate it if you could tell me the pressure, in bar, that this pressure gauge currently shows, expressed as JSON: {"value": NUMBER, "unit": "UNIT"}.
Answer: {"value": 4.5, "unit": "bar"}
